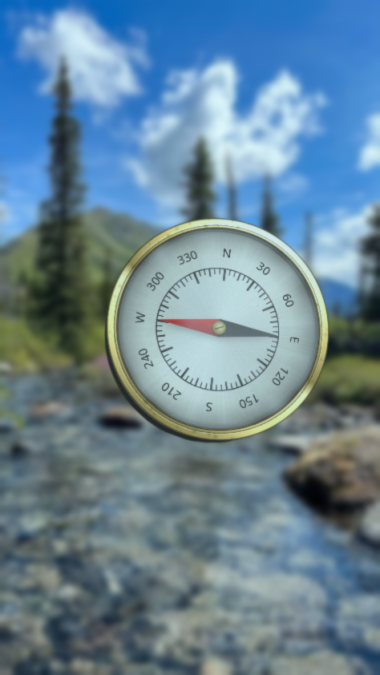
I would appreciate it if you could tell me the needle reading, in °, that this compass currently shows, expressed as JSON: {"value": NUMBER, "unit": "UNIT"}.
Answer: {"value": 270, "unit": "°"}
